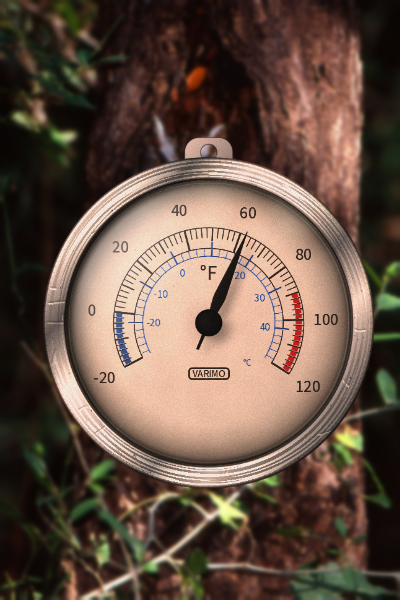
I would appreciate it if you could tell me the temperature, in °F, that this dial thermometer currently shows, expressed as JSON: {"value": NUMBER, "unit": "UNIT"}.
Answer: {"value": 62, "unit": "°F"}
